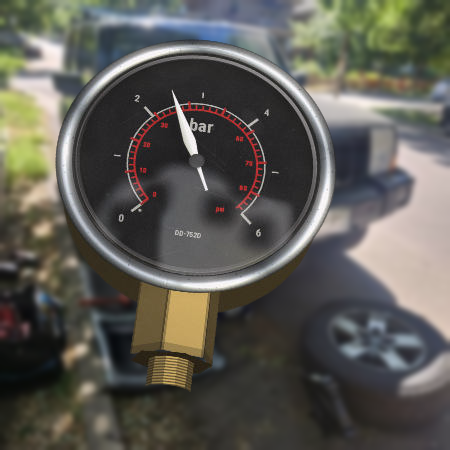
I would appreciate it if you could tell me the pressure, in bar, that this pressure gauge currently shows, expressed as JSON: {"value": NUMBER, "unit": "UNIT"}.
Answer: {"value": 2.5, "unit": "bar"}
